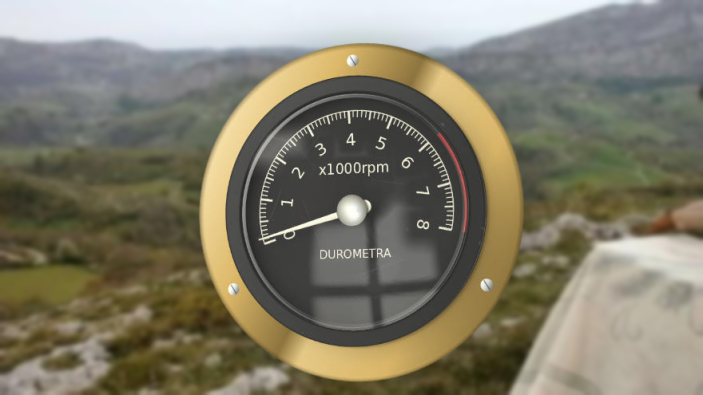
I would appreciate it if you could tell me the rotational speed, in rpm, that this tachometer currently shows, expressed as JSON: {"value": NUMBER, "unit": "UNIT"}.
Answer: {"value": 100, "unit": "rpm"}
